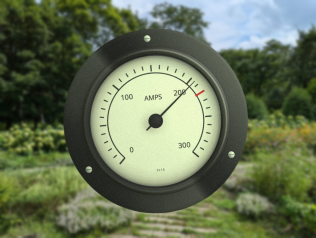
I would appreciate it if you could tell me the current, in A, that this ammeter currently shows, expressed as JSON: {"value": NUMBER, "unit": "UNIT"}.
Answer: {"value": 205, "unit": "A"}
